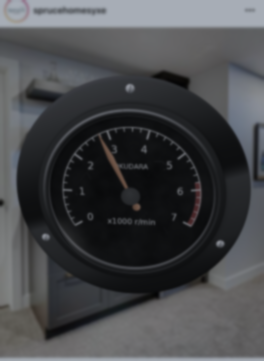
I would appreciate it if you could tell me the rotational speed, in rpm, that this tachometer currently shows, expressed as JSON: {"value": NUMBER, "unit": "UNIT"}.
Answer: {"value": 2800, "unit": "rpm"}
